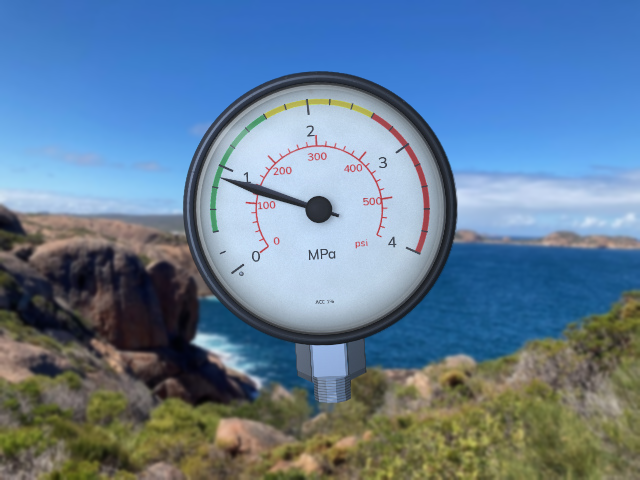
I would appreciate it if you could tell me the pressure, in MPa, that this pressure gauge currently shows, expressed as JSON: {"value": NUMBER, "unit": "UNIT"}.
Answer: {"value": 0.9, "unit": "MPa"}
